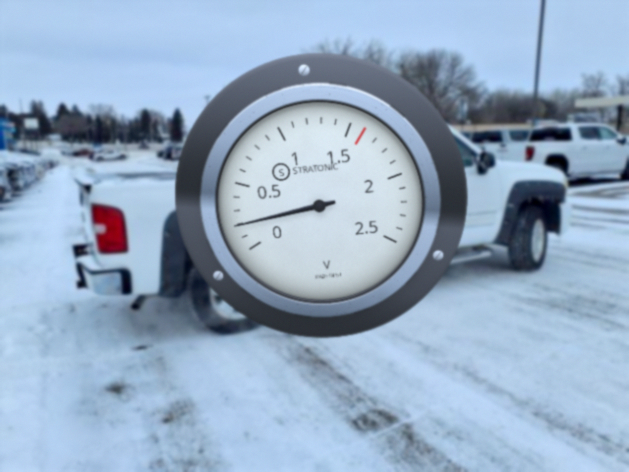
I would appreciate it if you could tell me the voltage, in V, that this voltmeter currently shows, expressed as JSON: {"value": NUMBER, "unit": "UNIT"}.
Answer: {"value": 0.2, "unit": "V"}
